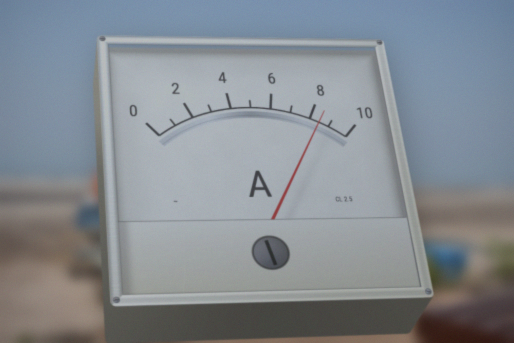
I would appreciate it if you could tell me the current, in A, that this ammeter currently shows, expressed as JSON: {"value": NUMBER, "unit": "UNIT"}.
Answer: {"value": 8.5, "unit": "A"}
